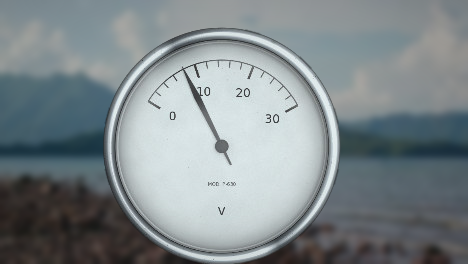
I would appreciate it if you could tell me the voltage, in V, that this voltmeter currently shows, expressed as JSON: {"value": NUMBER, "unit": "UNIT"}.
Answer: {"value": 8, "unit": "V"}
